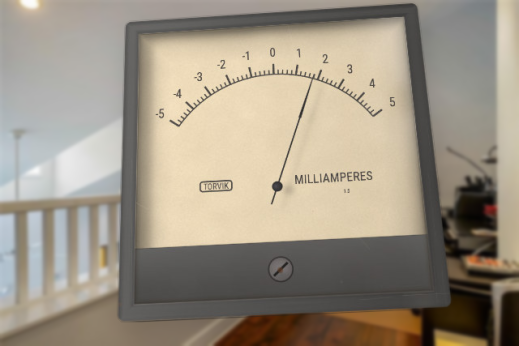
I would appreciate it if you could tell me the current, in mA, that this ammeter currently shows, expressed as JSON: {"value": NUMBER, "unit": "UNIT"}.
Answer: {"value": 1.8, "unit": "mA"}
